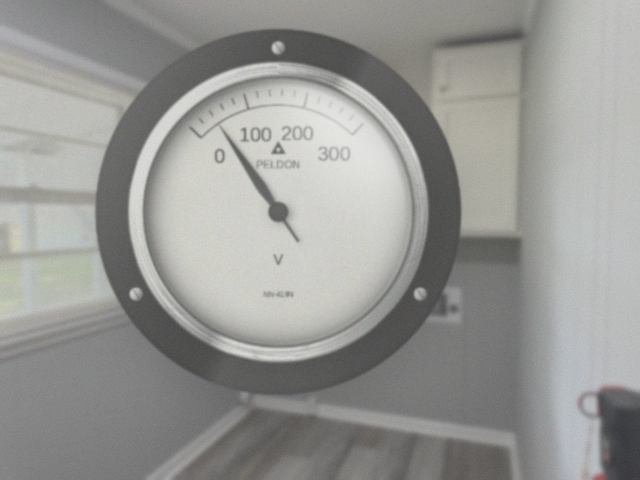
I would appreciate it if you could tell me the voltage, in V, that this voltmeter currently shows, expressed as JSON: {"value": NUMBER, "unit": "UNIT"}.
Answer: {"value": 40, "unit": "V"}
